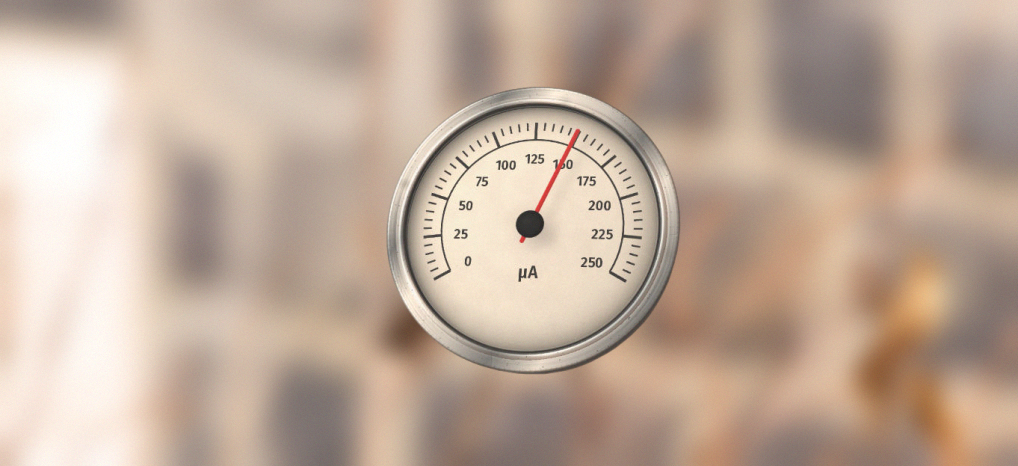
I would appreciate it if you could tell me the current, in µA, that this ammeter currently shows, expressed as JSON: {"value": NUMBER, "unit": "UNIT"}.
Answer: {"value": 150, "unit": "µA"}
